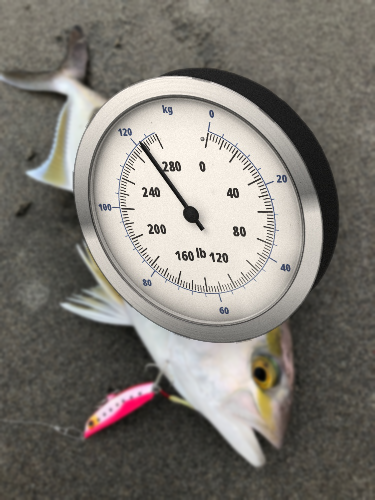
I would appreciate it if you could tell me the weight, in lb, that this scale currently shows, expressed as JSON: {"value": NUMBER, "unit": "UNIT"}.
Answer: {"value": 270, "unit": "lb"}
